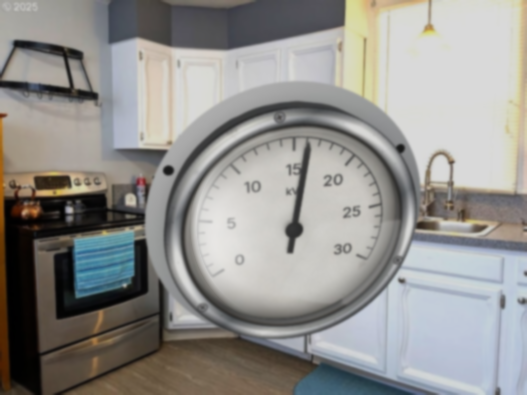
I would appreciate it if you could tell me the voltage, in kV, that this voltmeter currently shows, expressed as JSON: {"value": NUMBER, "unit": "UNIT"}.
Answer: {"value": 16, "unit": "kV"}
